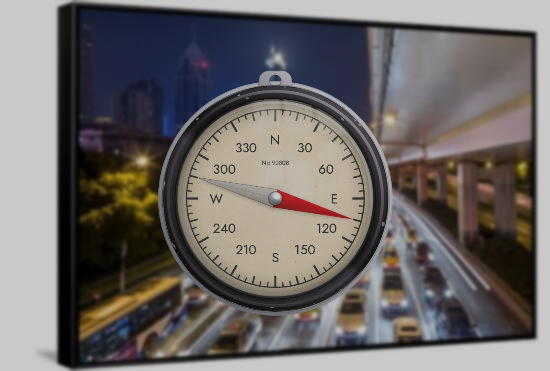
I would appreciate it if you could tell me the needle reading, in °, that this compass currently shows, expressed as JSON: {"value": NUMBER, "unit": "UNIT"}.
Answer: {"value": 105, "unit": "°"}
